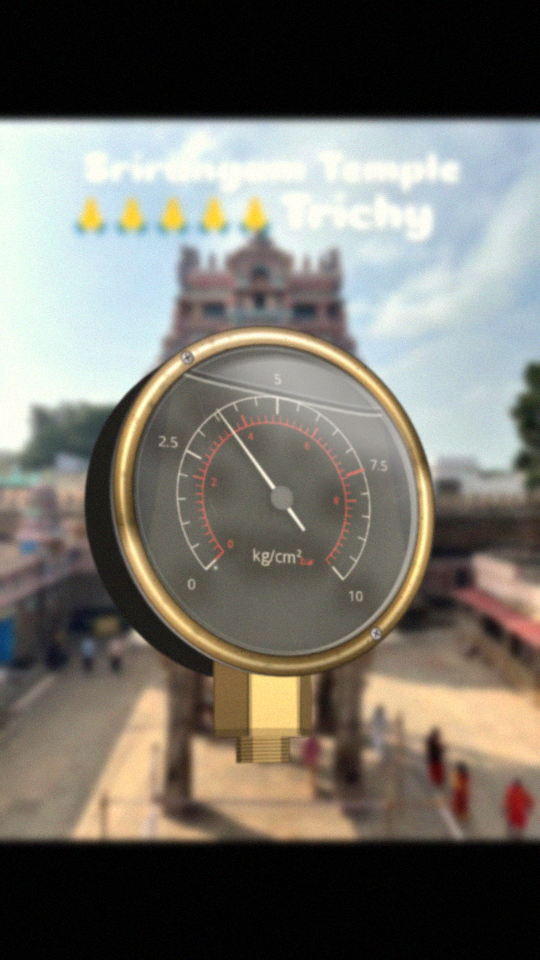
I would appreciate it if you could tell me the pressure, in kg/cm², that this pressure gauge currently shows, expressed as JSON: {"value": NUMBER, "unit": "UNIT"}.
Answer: {"value": 3.5, "unit": "kg/cm²"}
